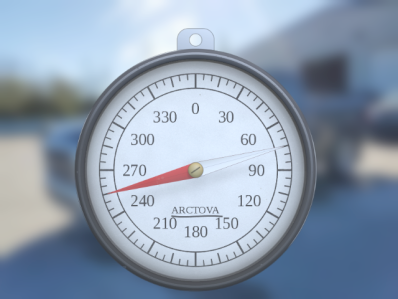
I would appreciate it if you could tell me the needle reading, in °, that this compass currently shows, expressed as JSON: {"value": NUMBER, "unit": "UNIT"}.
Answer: {"value": 255, "unit": "°"}
